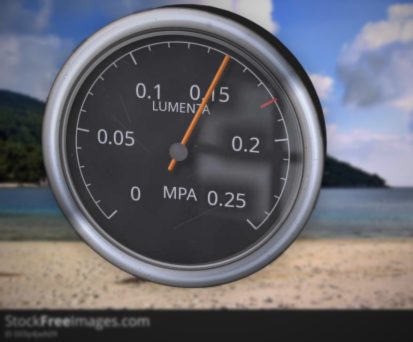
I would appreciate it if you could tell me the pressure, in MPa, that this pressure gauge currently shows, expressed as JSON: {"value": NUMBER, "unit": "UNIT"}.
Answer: {"value": 0.15, "unit": "MPa"}
